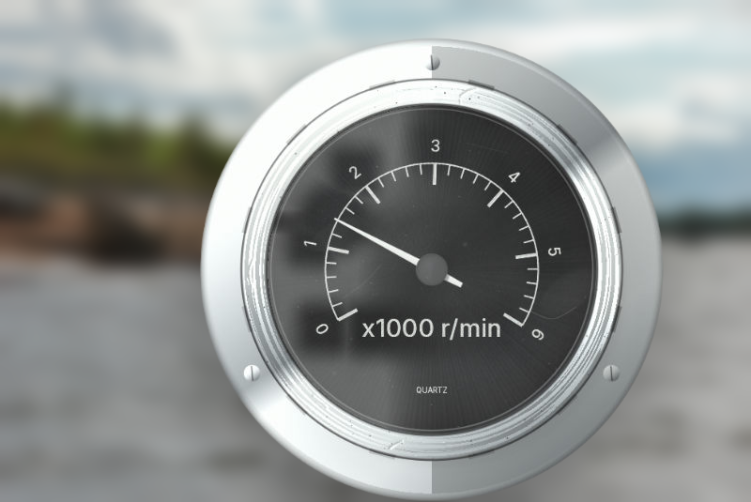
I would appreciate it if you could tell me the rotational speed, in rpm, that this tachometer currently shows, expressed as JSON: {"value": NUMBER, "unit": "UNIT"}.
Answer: {"value": 1400, "unit": "rpm"}
